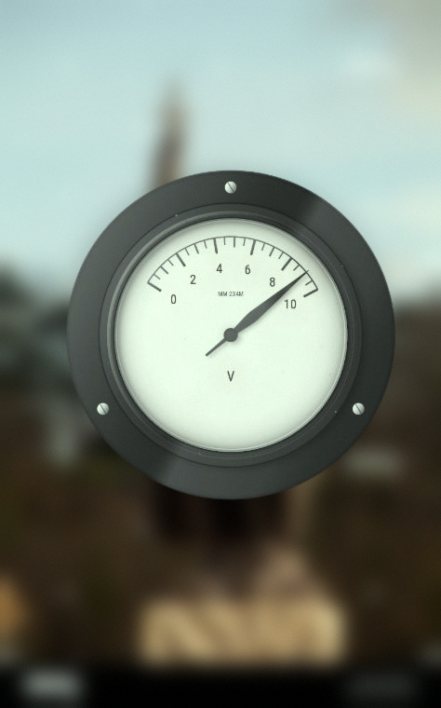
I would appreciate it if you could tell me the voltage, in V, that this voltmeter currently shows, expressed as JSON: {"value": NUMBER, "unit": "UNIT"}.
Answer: {"value": 9, "unit": "V"}
